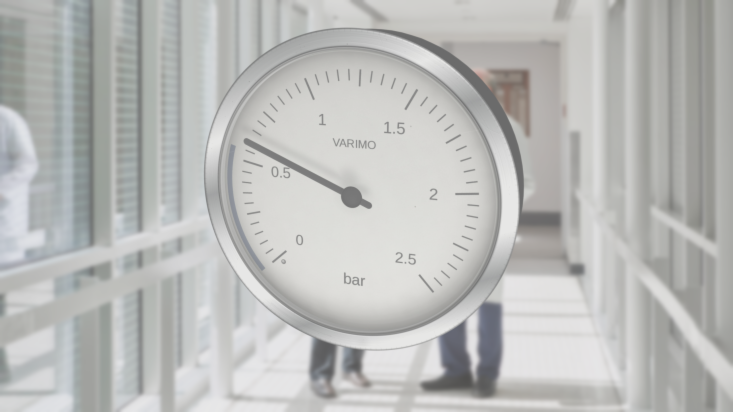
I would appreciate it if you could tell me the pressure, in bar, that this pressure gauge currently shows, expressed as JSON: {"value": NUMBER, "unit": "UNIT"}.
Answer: {"value": 0.6, "unit": "bar"}
